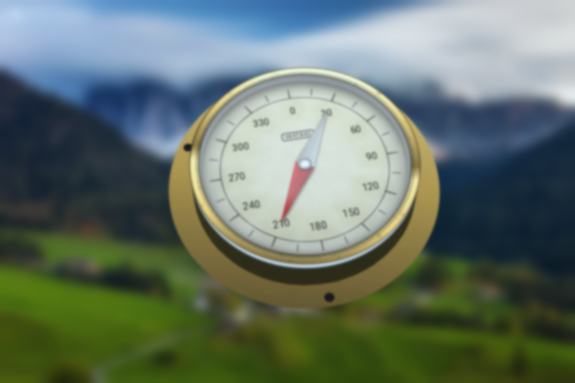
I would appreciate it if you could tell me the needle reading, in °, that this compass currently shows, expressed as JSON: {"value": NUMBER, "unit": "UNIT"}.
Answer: {"value": 210, "unit": "°"}
